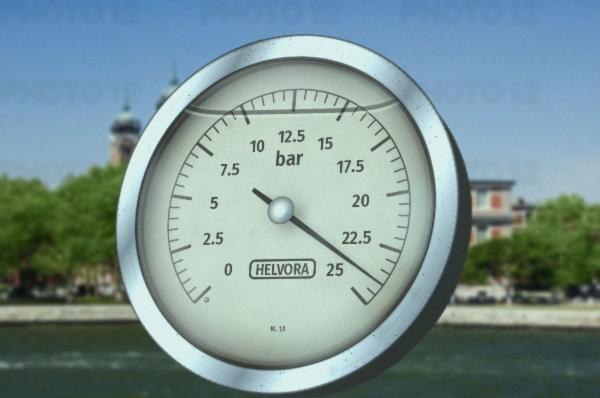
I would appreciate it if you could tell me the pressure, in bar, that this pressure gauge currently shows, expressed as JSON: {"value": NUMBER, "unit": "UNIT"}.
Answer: {"value": 24, "unit": "bar"}
